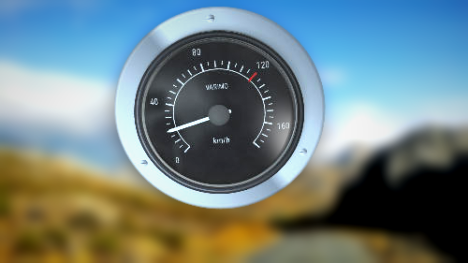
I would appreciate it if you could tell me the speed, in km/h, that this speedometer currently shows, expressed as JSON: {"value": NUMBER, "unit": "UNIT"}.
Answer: {"value": 20, "unit": "km/h"}
